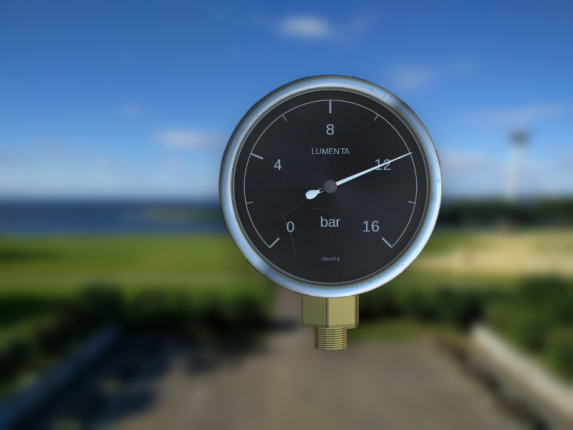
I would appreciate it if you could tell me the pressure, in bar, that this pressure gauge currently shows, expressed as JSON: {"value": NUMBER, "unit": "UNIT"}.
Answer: {"value": 12, "unit": "bar"}
